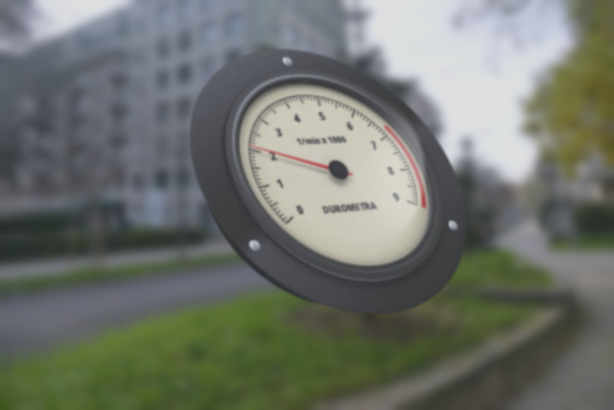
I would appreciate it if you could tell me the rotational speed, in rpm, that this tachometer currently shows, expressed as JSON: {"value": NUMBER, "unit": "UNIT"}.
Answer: {"value": 2000, "unit": "rpm"}
